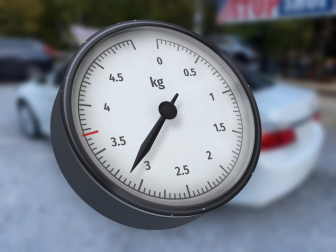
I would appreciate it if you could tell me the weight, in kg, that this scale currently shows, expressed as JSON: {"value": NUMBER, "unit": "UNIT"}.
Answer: {"value": 3.15, "unit": "kg"}
